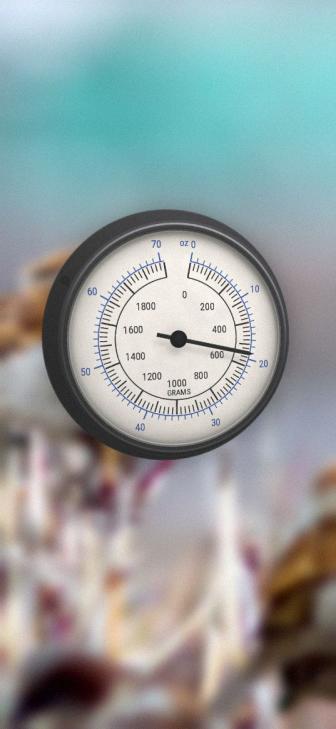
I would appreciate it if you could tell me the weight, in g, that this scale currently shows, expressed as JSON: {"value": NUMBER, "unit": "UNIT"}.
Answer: {"value": 540, "unit": "g"}
